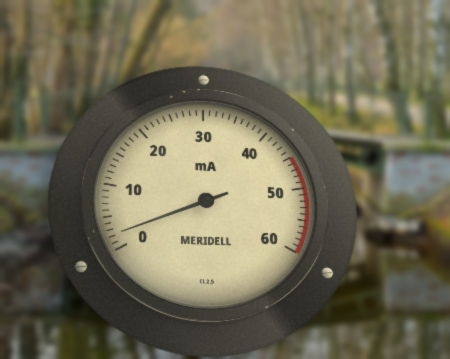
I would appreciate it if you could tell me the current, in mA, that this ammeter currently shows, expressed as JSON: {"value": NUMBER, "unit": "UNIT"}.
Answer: {"value": 2, "unit": "mA"}
